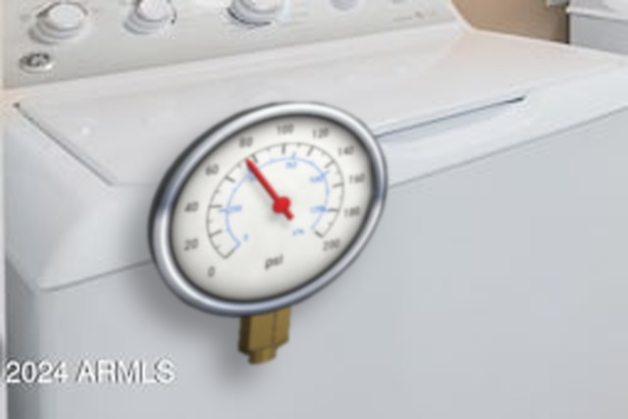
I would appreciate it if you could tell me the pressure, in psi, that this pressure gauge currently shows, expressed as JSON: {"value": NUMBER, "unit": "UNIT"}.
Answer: {"value": 75, "unit": "psi"}
